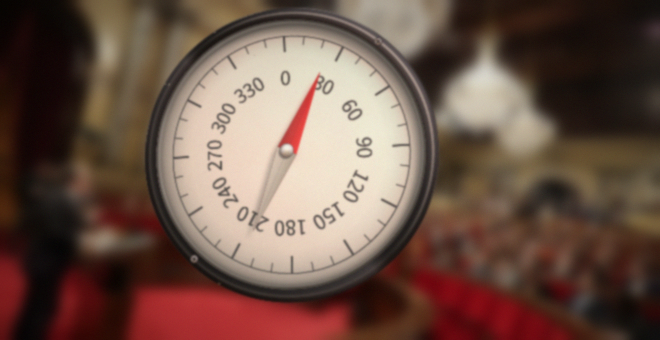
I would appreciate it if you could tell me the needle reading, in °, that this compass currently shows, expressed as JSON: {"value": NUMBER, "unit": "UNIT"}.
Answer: {"value": 25, "unit": "°"}
